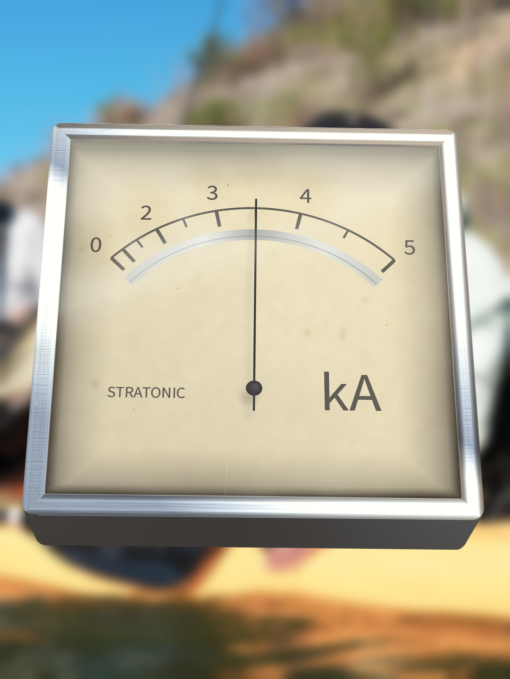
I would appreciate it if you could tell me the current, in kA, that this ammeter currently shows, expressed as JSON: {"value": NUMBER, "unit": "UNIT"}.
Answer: {"value": 3.5, "unit": "kA"}
